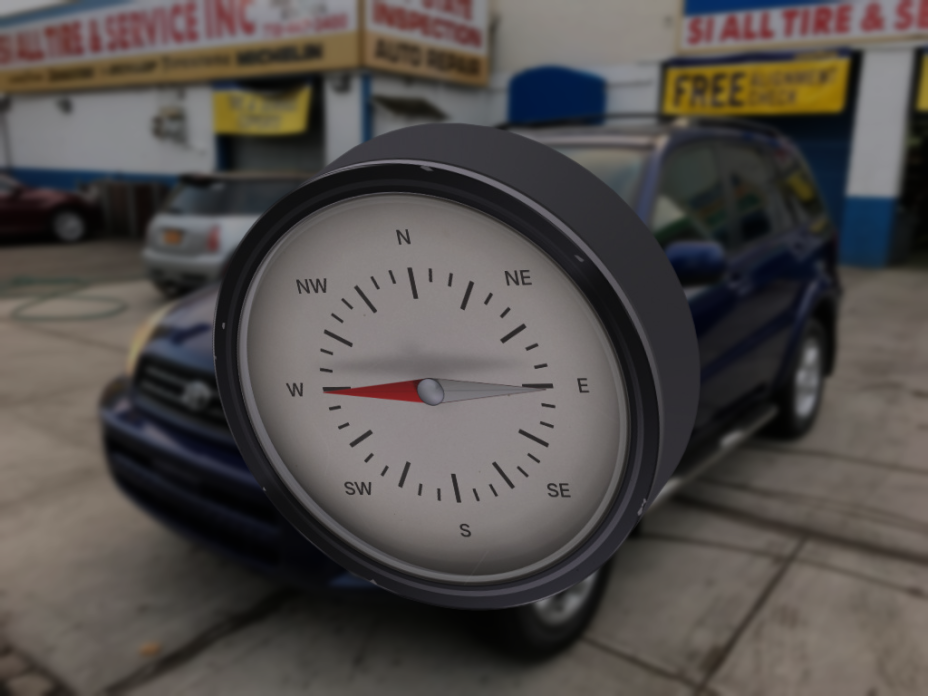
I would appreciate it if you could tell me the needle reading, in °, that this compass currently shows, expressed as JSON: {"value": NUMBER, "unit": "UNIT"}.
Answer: {"value": 270, "unit": "°"}
